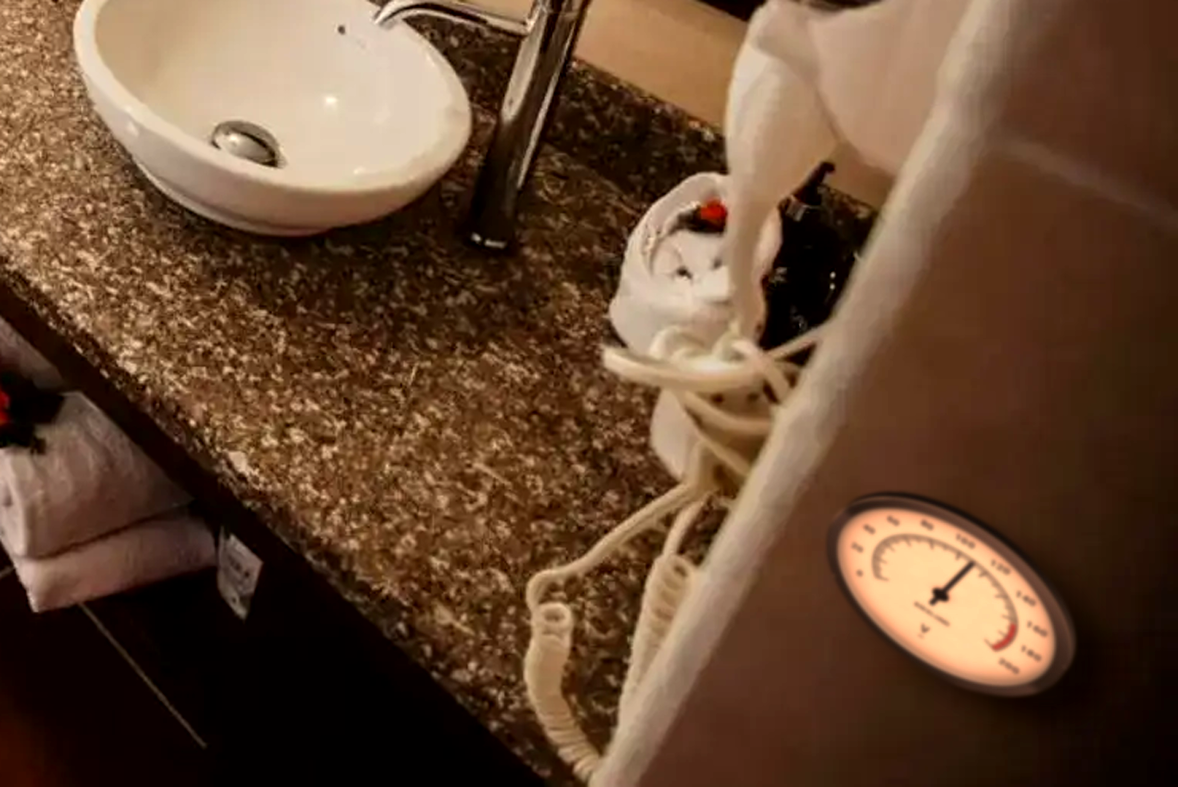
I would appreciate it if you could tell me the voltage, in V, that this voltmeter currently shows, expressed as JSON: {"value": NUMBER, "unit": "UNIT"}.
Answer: {"value": 110, "unit": "V"}
